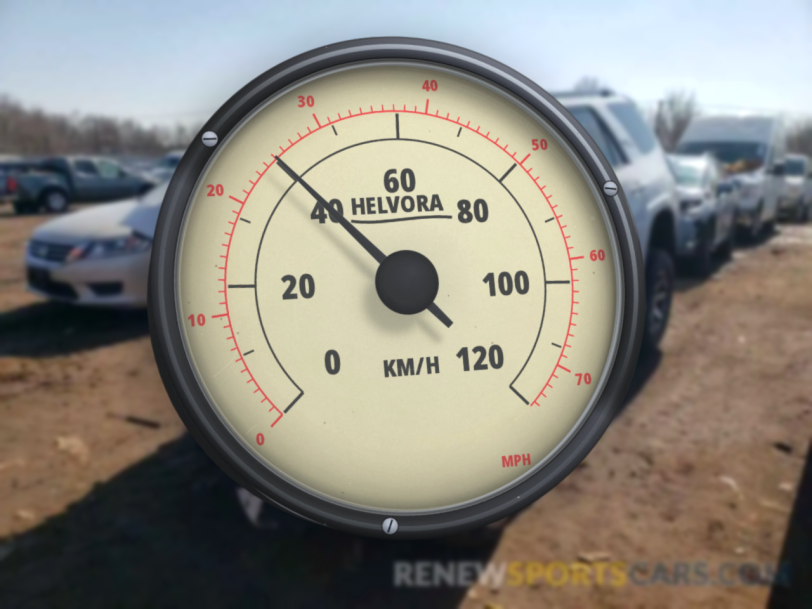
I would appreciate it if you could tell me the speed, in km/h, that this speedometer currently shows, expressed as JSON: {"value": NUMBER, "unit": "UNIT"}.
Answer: {"value": 40, "unit": "km/h"}
